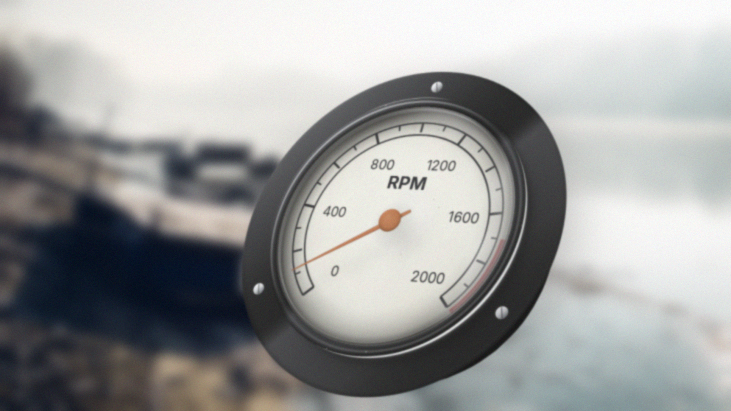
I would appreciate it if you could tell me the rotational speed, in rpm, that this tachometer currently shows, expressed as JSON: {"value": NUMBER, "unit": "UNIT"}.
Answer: {"value": 100, "unit": "rpm"}
